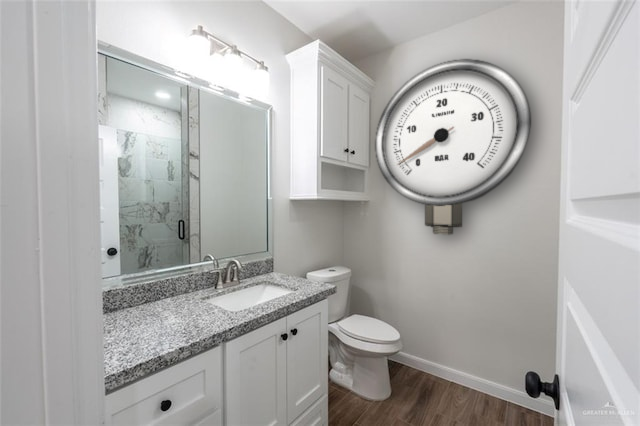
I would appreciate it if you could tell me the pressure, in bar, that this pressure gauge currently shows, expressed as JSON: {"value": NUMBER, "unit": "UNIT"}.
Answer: {"value": 2.5, "unit": "bar"}
